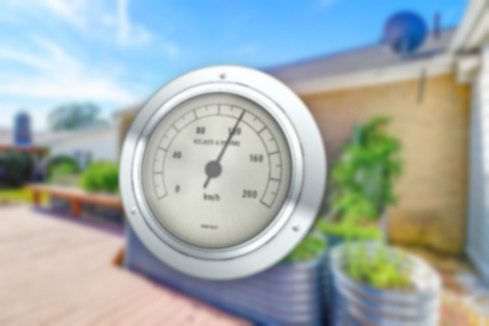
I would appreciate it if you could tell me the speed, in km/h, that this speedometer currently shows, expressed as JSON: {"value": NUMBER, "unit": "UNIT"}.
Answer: {"value": 120, "unit": "km/h"}
